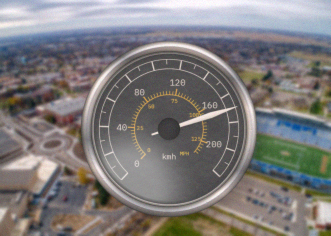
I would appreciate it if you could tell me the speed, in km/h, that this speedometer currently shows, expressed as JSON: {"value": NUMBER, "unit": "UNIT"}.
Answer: {"value": 170, "unit": "km/h"}
